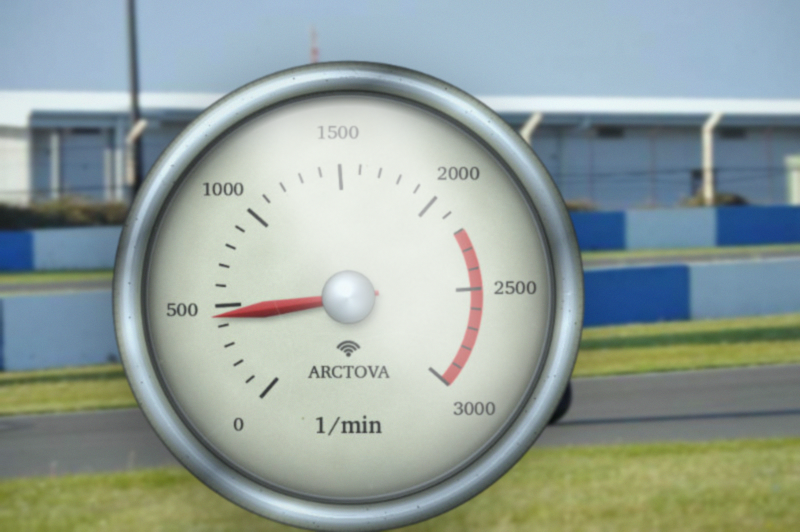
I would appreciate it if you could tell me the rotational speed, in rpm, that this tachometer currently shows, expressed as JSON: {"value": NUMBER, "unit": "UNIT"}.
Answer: {"value": 450, "unit": "rpm"}
